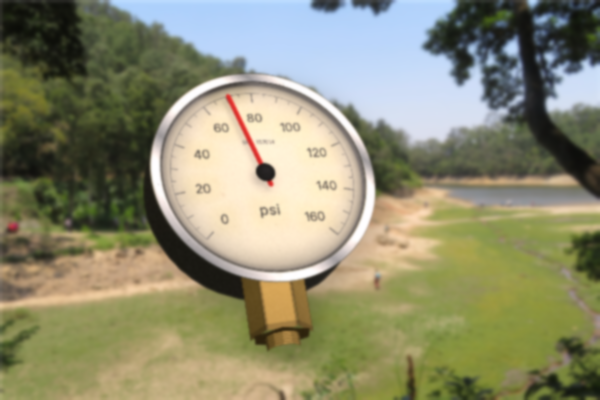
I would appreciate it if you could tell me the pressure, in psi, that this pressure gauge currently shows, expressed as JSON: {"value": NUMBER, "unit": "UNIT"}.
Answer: {"value": 70, "unit": "psi"}
